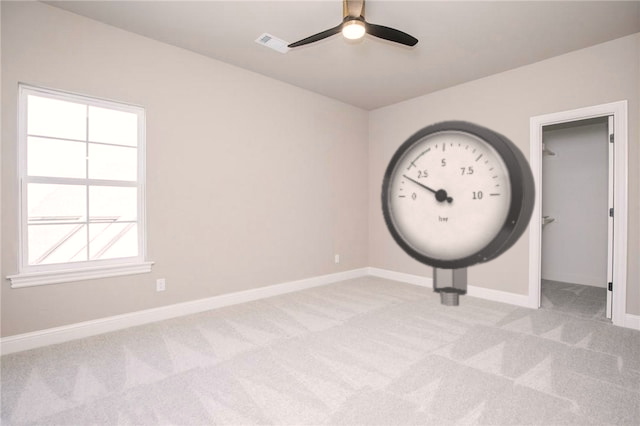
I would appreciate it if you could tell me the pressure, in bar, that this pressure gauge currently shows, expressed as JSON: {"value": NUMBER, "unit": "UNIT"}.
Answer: {"value": 1.5, "unit": "bar"}
